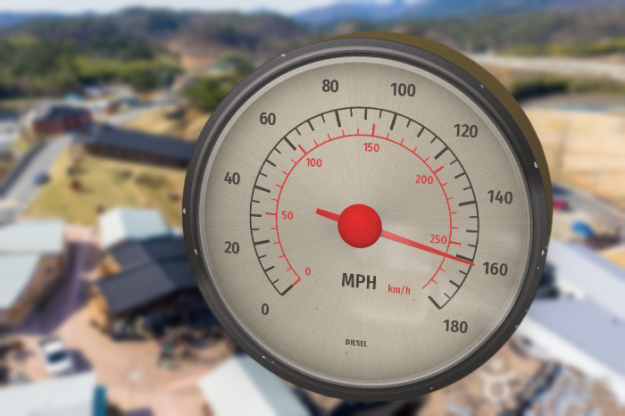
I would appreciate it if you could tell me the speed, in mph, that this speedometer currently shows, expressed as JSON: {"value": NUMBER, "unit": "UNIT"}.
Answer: {"value": 160, "unit": "mph"}
